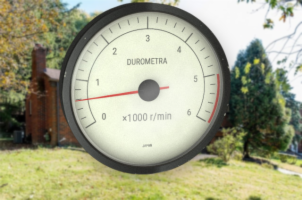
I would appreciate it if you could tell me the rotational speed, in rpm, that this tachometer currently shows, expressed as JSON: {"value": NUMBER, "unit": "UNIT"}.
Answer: {"value": 600, "unit": "rpm"}
